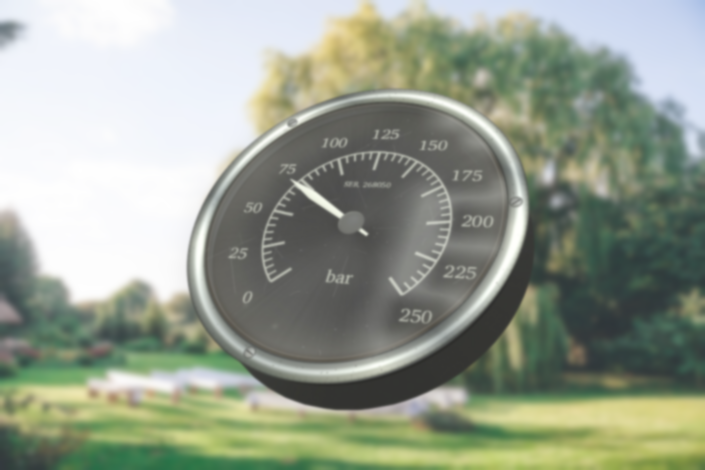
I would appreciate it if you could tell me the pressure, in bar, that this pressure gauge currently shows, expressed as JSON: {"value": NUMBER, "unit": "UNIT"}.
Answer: {"value": 70, "unit": "bar"}
